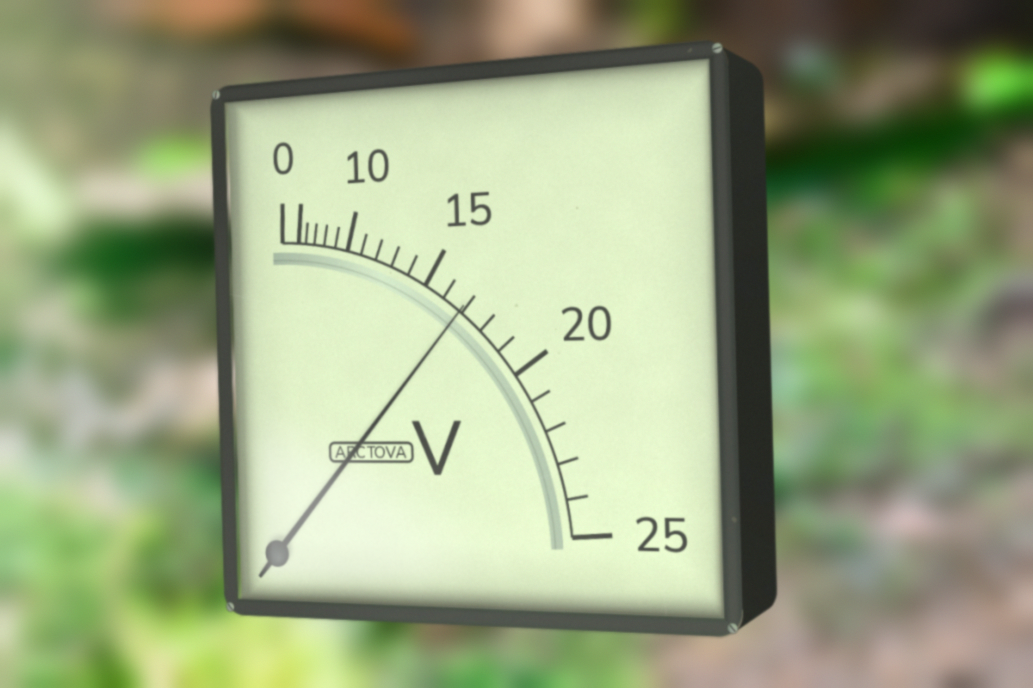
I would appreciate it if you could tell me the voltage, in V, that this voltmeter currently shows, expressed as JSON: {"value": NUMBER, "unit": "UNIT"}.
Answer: {"value": 17, "unit": "V"}
